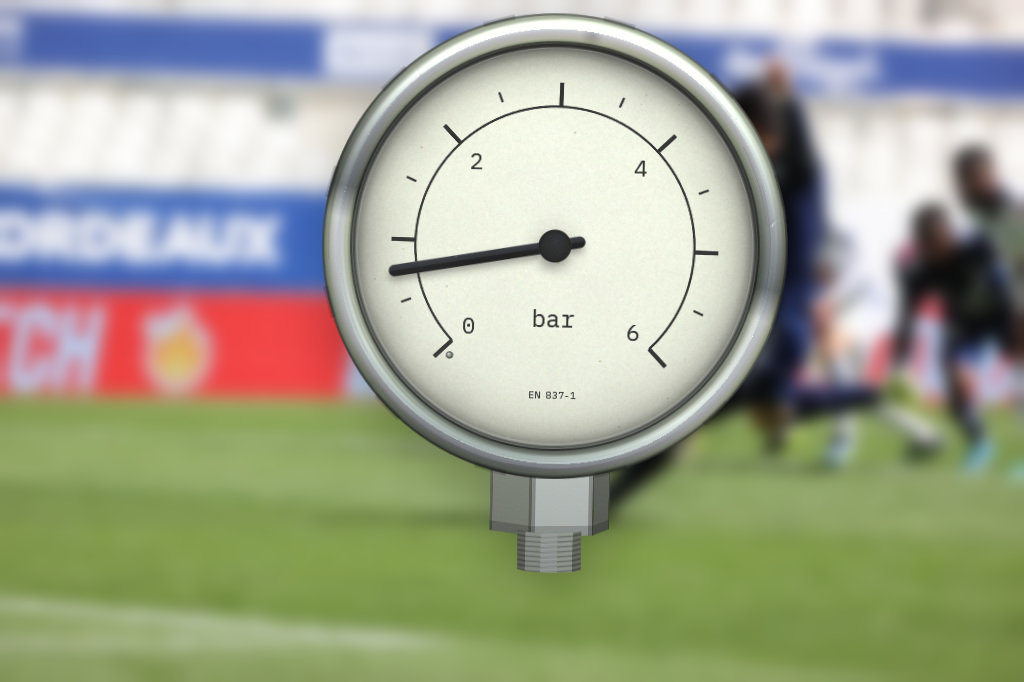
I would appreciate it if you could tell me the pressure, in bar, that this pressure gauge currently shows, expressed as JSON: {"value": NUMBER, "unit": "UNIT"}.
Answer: {"value": 0.75, "unit": "bar"}
